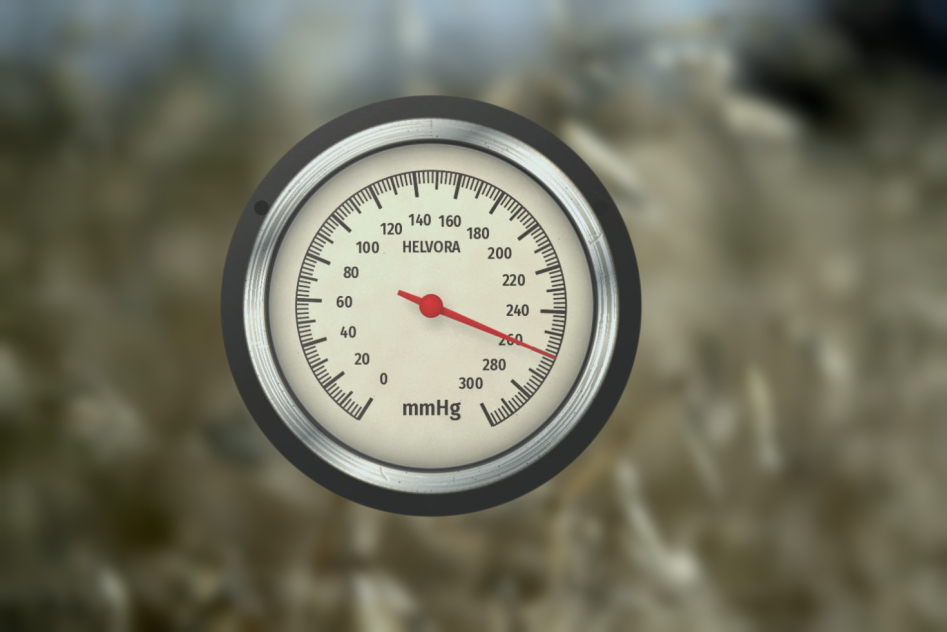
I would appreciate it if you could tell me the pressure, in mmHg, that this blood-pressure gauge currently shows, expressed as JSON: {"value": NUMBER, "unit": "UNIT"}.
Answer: {"value": 260, "unit": "mmHg"}
